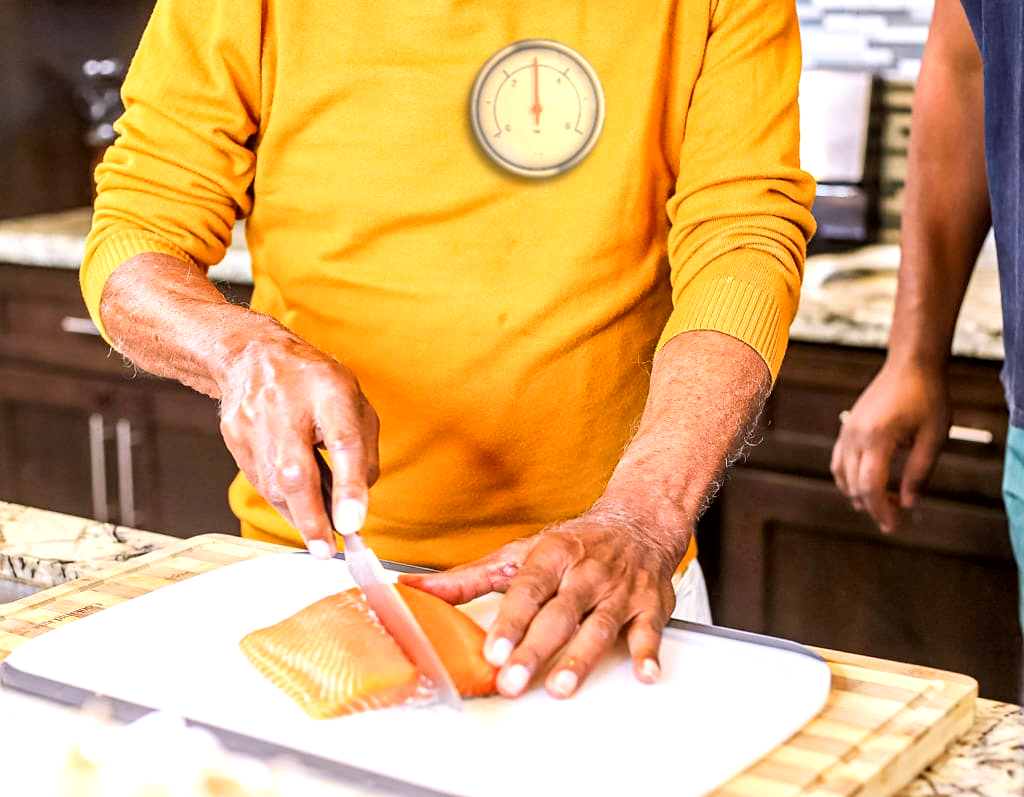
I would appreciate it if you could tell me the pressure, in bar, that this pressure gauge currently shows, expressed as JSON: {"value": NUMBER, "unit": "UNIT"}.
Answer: {"value": 3, "unit": "bar"}
